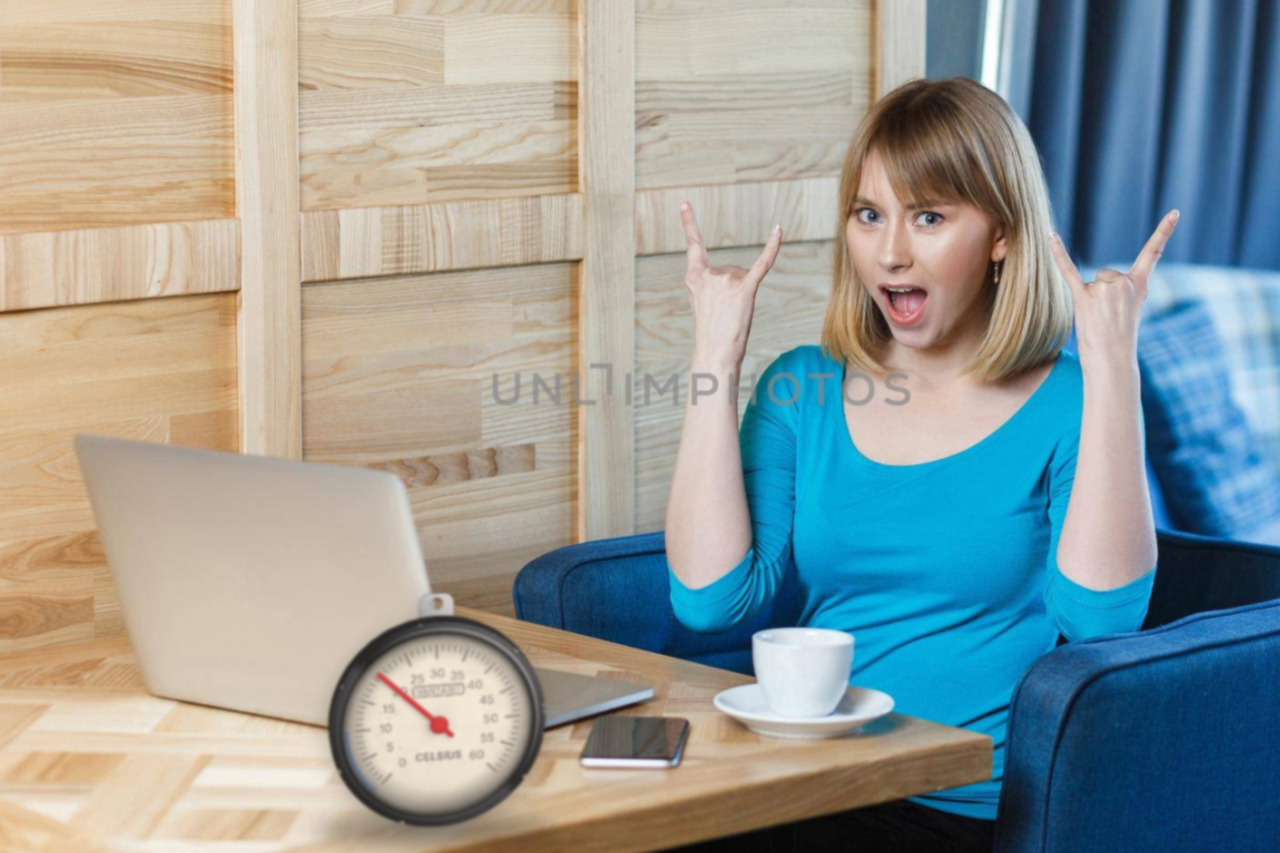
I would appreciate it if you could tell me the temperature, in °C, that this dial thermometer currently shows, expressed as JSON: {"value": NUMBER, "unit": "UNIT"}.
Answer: {"value": 20, "unit": "°C"}
